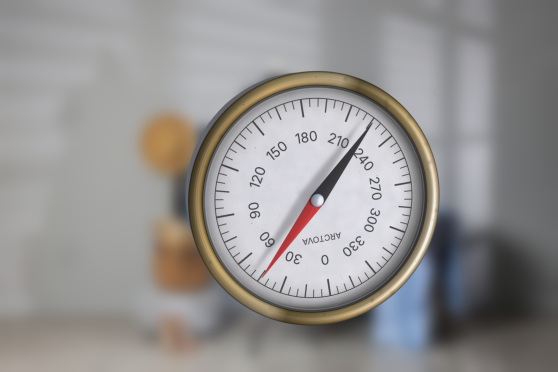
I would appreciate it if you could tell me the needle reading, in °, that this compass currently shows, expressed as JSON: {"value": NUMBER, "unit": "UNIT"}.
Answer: {"value": 45, "unit": "°"}
